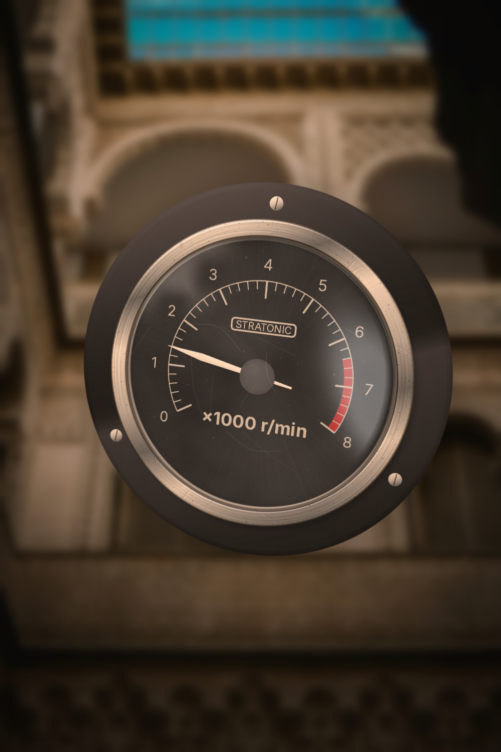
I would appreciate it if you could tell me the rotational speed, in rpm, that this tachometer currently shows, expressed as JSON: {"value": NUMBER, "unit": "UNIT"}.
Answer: {"value": 1400, "unit": "rpm"}
